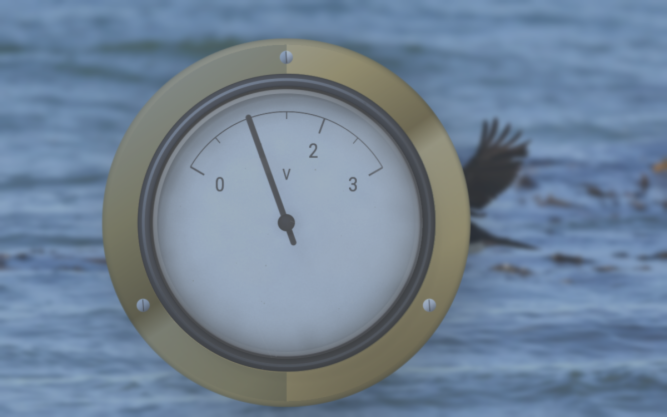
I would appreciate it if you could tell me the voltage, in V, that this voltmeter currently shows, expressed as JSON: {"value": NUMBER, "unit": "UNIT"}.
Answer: {"value": 1, "unit": "V"}
